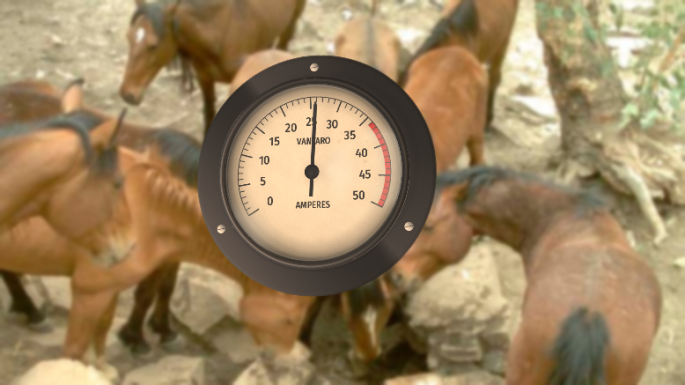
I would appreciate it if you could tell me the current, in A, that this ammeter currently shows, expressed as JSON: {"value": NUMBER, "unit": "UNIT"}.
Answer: {"value": 26, "unit": "A"}
